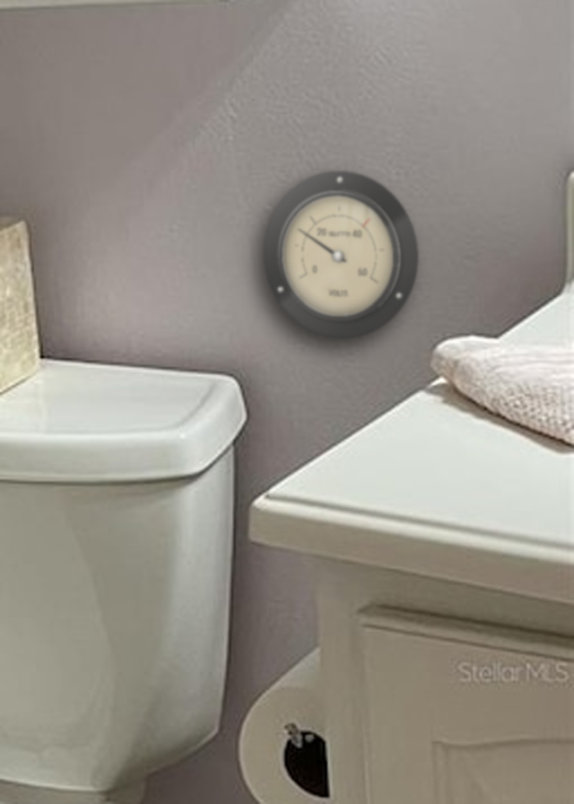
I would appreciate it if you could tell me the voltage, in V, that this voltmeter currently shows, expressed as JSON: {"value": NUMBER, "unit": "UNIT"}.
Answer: {"value": 15, "unit": "V"}
